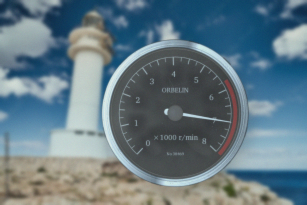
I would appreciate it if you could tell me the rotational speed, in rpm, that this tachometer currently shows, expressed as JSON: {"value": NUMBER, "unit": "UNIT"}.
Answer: {"value": 7000, "unit": "rpm"}
